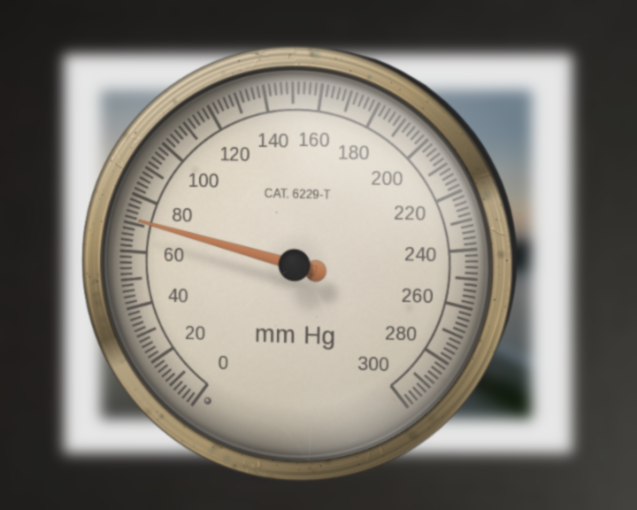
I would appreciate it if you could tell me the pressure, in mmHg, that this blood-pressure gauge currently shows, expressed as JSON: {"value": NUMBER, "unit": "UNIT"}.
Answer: {"value": 72, "unit": "mmHg"}
